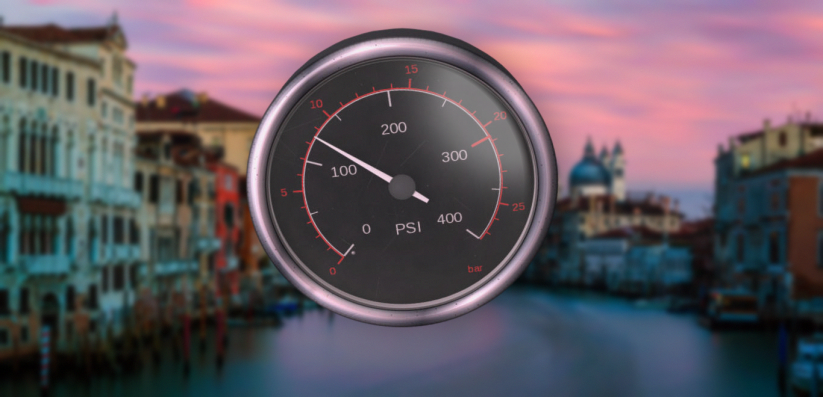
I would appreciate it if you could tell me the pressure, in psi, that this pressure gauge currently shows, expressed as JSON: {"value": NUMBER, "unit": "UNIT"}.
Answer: {"value": 125, "unit": "psi"}
